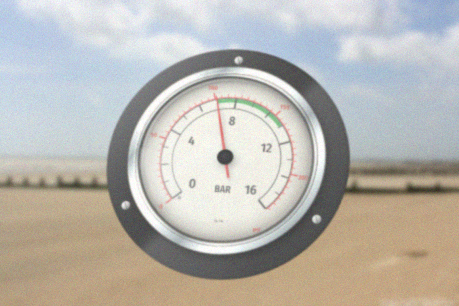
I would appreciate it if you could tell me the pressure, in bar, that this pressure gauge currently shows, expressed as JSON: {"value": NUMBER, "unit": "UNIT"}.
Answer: {"value": 7, "unit": "bar"}
